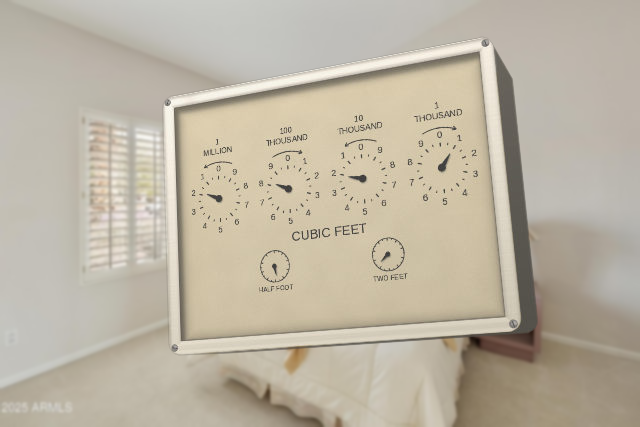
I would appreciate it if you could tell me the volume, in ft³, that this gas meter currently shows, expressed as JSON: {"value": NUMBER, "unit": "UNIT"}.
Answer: {"value": 182100, "unit": "ft³"}
